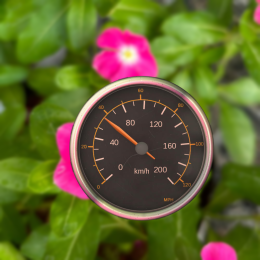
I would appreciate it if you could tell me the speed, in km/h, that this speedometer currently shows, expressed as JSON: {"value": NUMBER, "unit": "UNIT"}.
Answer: {"value": 60, "unit": "km/h"}
